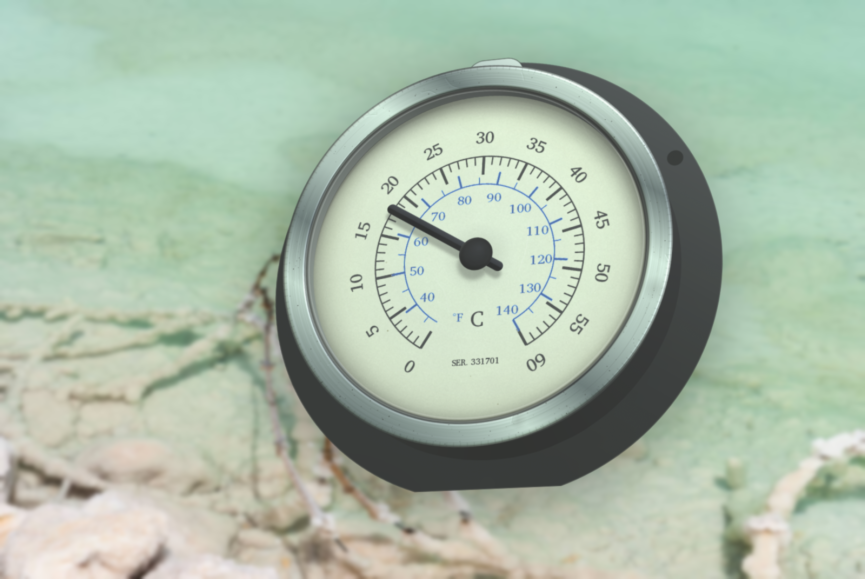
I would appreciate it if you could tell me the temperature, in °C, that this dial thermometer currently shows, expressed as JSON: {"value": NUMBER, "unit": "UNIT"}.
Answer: {"value": 18, "unit": "°C"}
